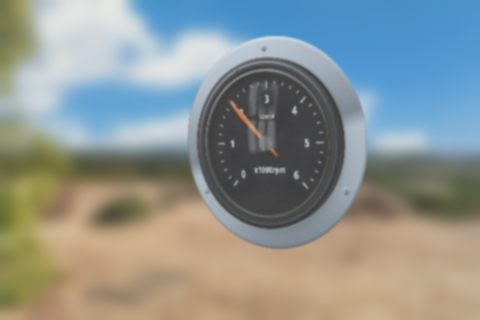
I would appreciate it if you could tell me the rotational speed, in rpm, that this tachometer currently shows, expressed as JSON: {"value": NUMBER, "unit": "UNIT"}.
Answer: {"value": 2000, "unit": "rpm"}
